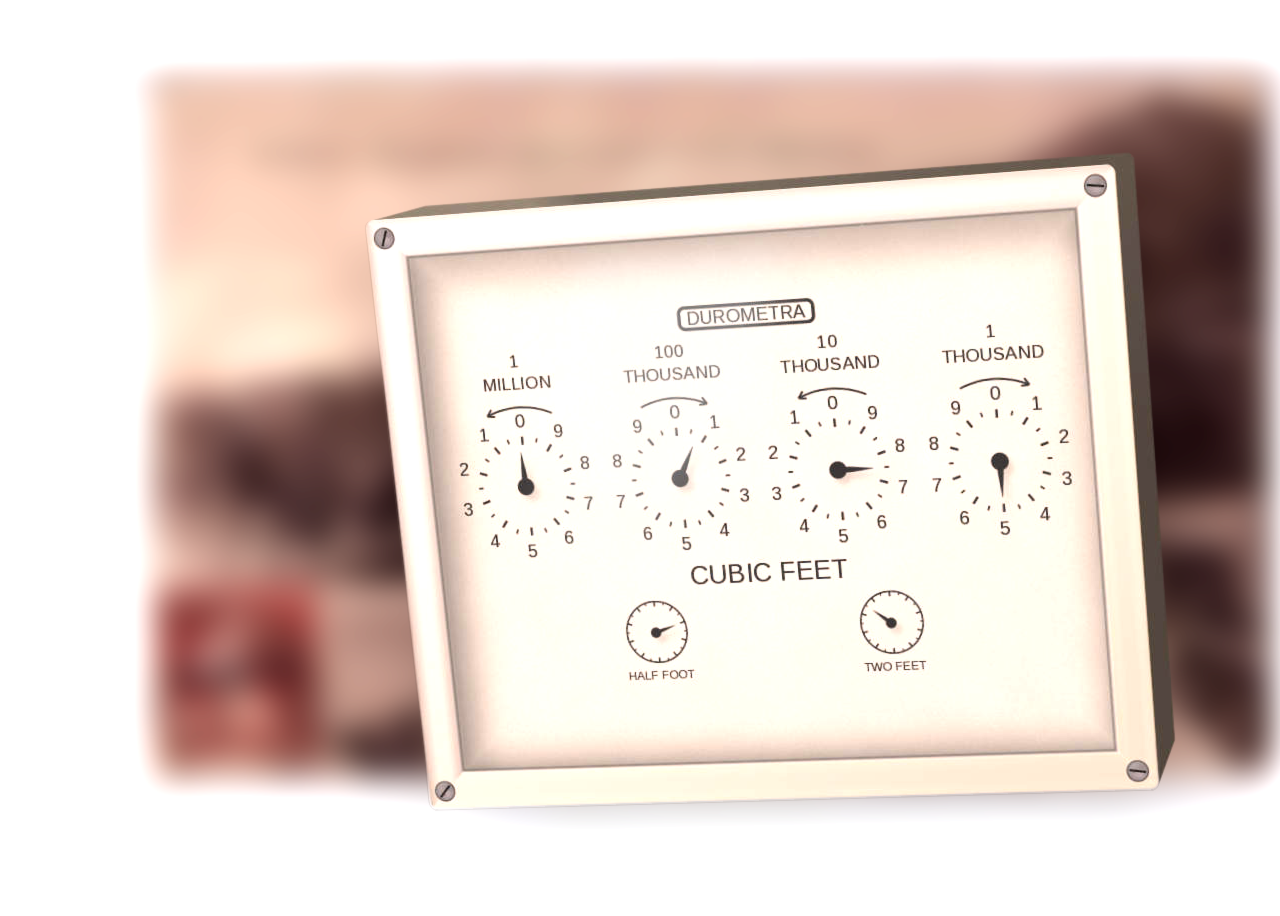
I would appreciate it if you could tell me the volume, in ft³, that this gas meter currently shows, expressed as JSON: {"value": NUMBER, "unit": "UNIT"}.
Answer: {"value": 7500, "unit": "ft³"}
